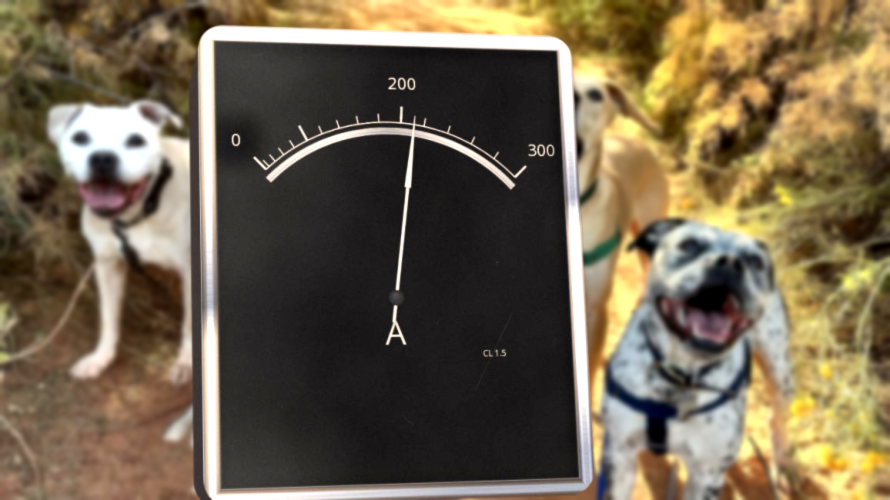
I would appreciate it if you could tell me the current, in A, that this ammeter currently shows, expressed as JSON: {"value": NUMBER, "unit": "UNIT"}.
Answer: {"value": 210, "unit": "A"}
